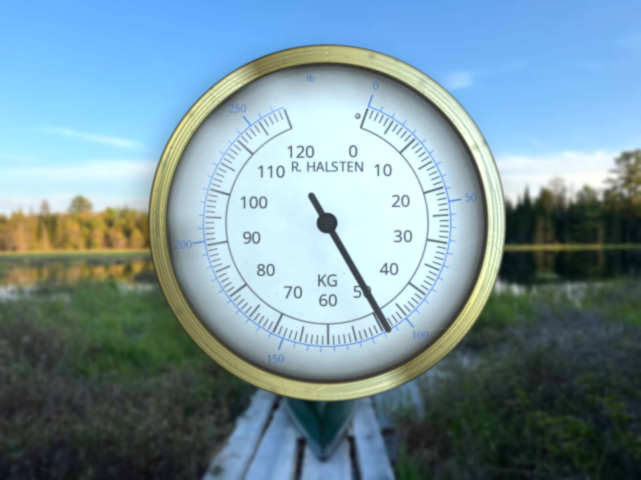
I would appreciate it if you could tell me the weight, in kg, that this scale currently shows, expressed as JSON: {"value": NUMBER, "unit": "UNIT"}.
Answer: {"value": 49, "unit": "kg"}
